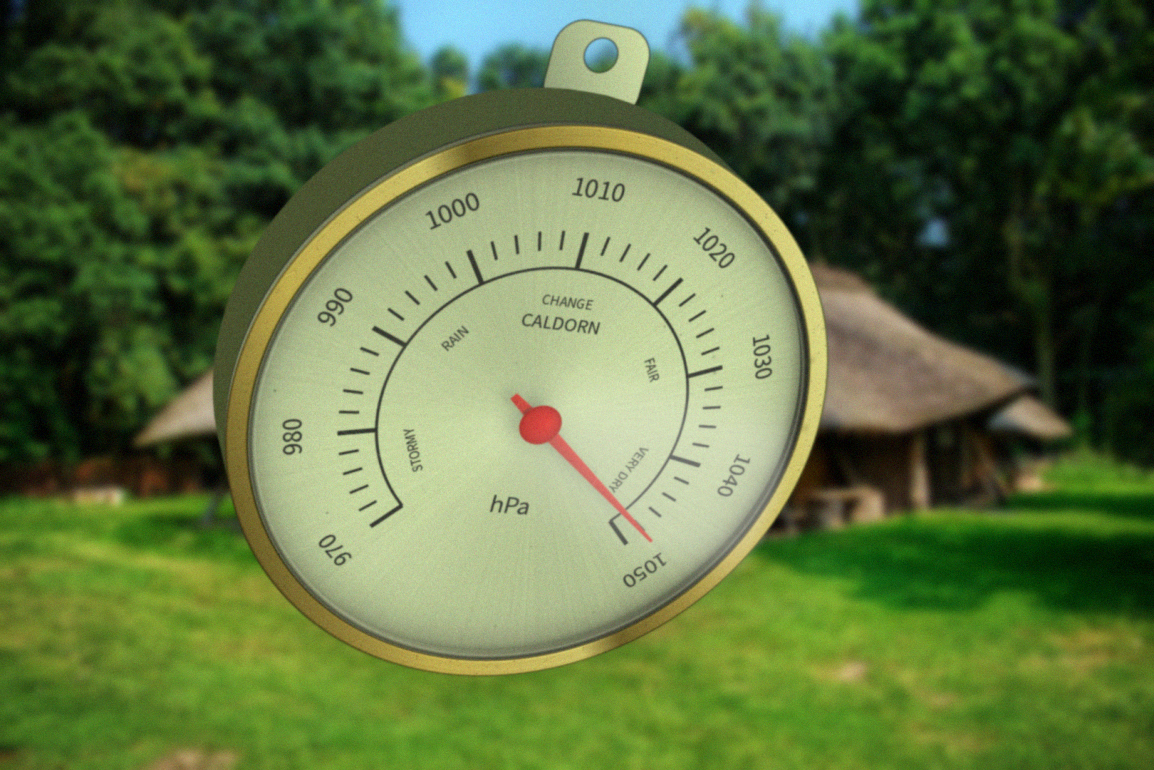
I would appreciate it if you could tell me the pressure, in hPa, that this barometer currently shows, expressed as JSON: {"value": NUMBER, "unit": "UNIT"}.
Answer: {"value": 1048, "unit": "hPa"}
